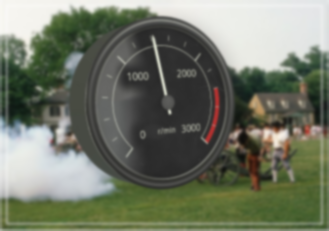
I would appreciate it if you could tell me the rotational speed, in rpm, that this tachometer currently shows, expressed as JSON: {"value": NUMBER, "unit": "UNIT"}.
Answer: {"value": 1400, "unit": "rpm"}
